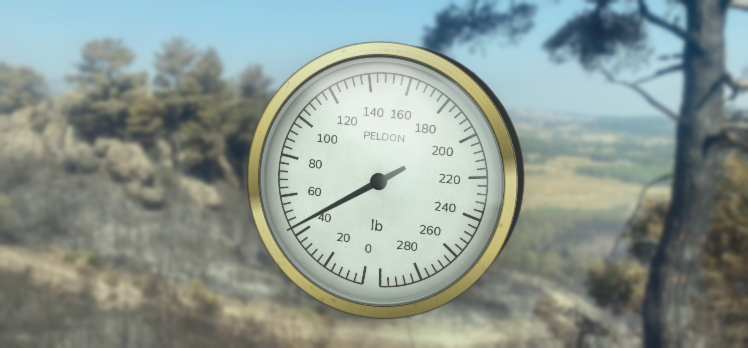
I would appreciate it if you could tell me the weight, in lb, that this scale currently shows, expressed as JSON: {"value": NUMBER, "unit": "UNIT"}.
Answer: {"value": 44, "unit": "lb"}
